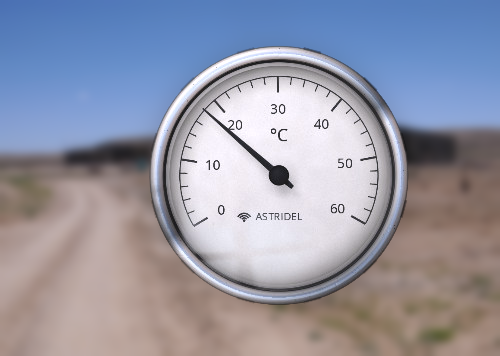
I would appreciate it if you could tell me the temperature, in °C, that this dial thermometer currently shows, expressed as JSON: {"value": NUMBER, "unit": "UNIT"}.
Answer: {"value": 18, "unit": "°C"}
